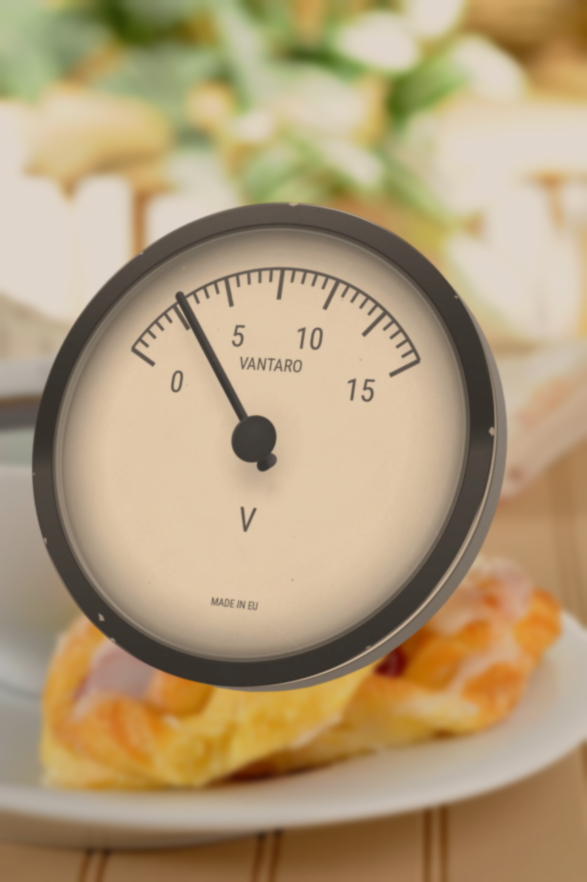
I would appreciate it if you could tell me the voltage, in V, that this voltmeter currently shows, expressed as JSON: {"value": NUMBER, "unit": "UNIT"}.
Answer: {"value": 3, "unit": "V"}
